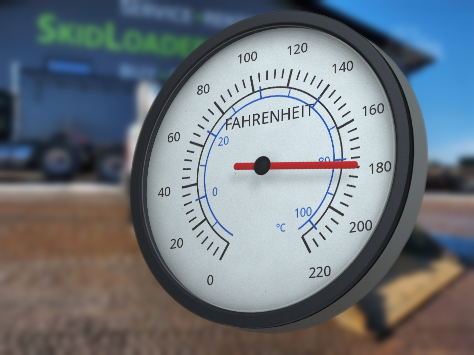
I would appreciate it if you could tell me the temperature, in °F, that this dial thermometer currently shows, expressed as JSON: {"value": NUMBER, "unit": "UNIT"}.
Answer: {"value": 180, "unit": "°F"}
